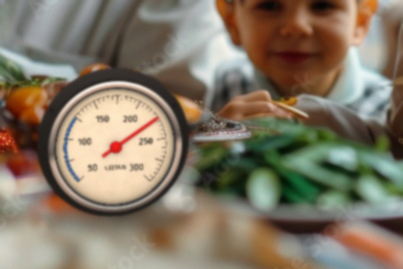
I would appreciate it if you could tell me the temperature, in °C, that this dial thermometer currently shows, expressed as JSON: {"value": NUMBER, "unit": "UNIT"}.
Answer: {"value": 225, "unit": "°C"}
